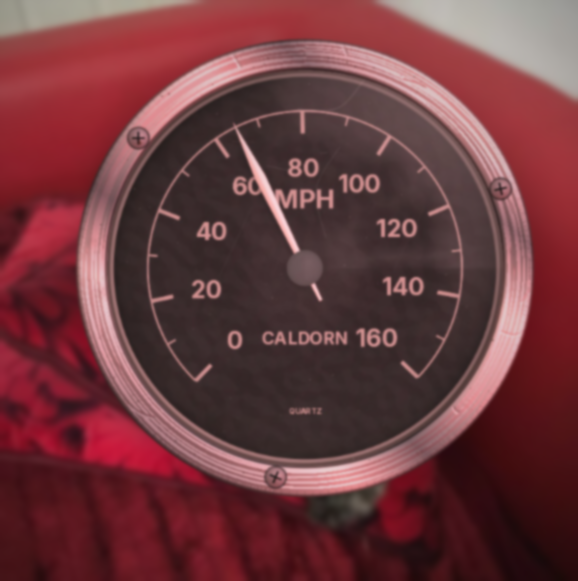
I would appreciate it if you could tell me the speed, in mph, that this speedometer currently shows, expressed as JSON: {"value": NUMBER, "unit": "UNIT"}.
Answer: {"value": 65, "unit": "mph"}
